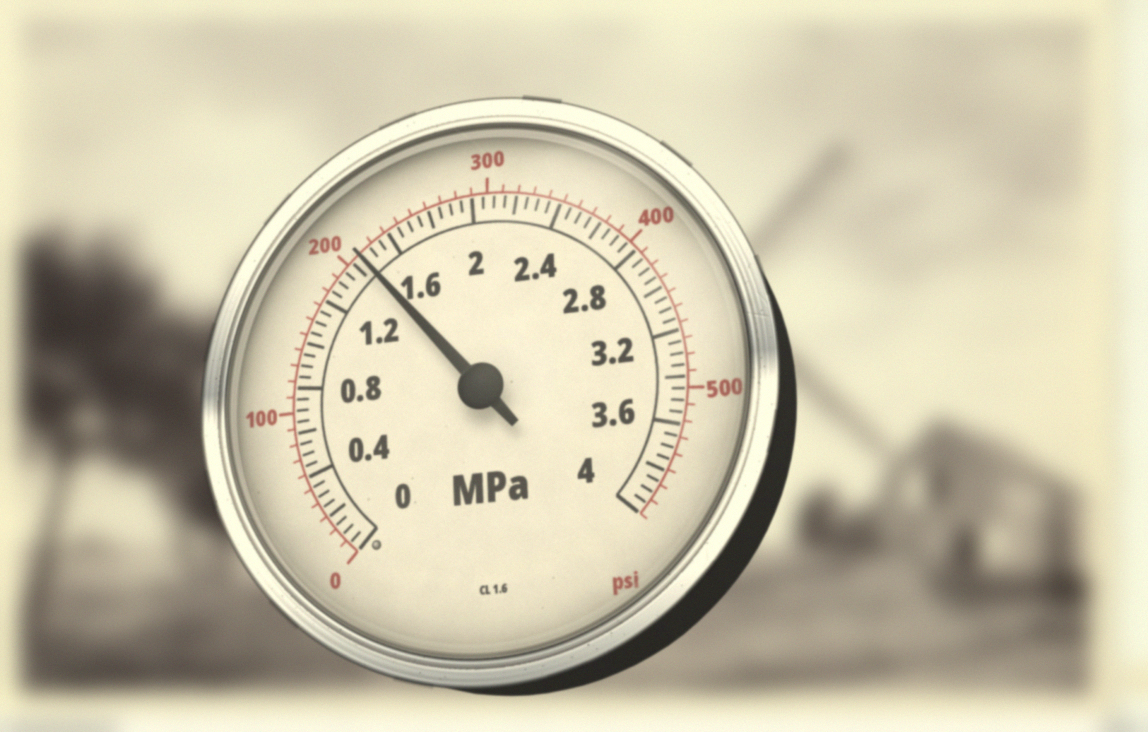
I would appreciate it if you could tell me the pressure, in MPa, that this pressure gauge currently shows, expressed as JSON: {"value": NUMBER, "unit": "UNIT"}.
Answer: {"value": 1.45, "unit": "MPa"}
